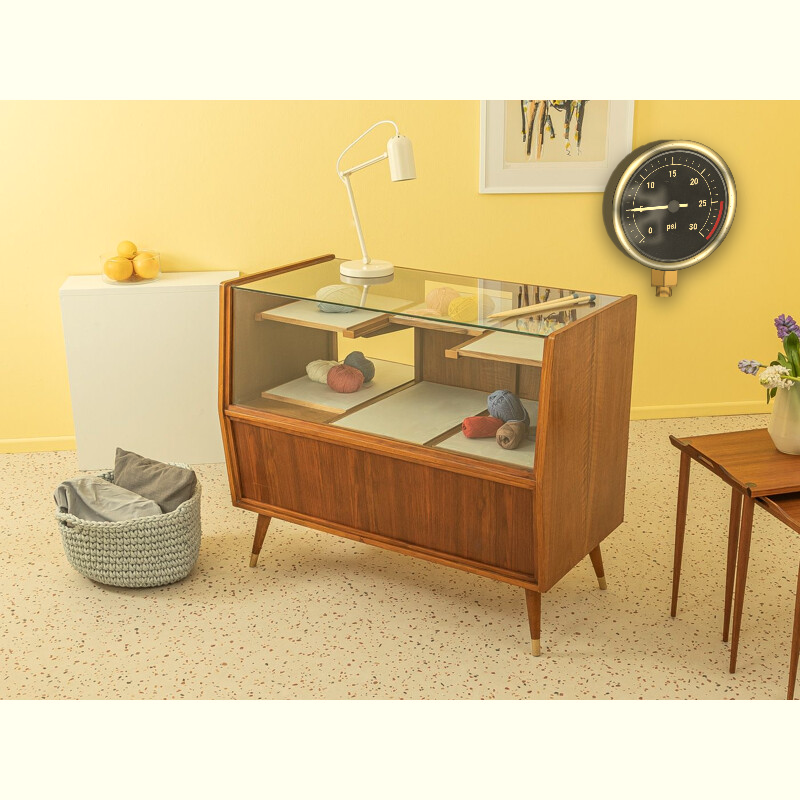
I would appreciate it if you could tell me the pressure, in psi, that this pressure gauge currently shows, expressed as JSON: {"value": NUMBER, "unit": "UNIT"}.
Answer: {"value": 5, "unit": "psi"}
